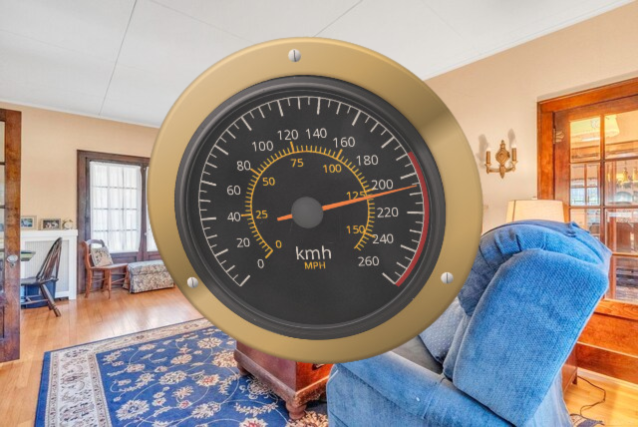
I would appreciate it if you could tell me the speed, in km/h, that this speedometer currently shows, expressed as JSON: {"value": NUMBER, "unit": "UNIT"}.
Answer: {"value": 205, "unit": "km/h"}
